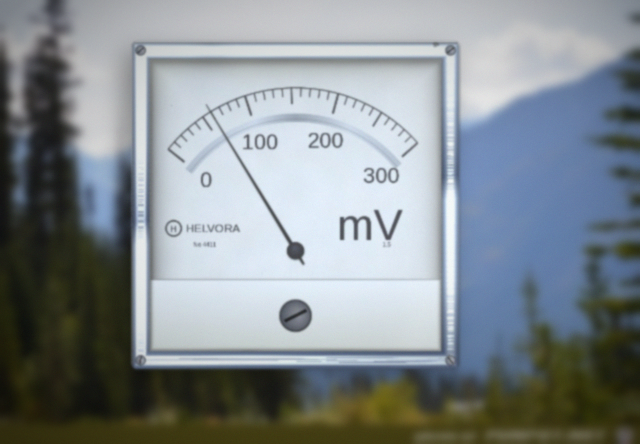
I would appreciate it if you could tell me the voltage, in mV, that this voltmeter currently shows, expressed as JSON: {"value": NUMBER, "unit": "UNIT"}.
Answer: {"value": 60, "unit": "mV"}
